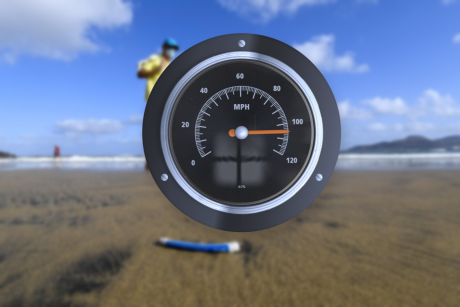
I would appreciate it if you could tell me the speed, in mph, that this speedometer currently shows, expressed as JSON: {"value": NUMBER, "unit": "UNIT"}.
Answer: {"value": 105, "unit": "mph"}
